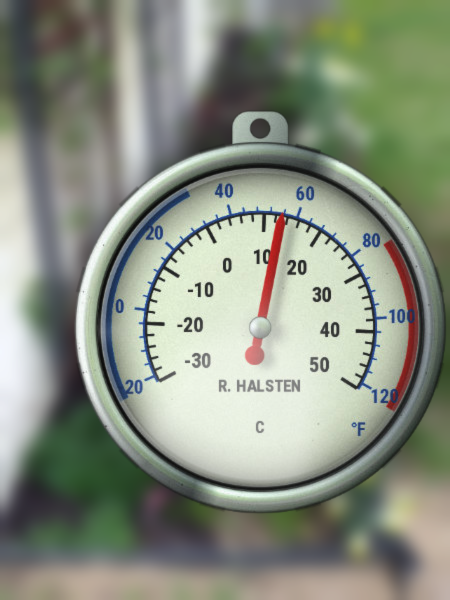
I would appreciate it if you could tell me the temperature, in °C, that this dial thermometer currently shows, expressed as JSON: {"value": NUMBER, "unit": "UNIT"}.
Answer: {"value": 13, "unit": "°C"}
